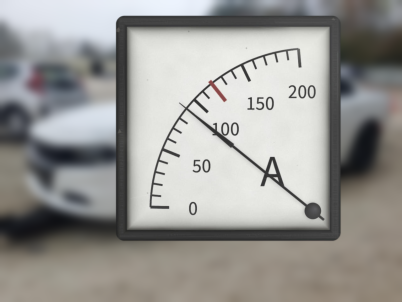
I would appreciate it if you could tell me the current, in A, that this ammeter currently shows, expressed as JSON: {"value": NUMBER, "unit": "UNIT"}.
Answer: {"value": 90, "unit": "A"}
